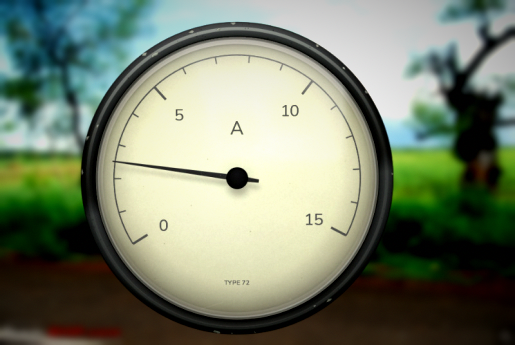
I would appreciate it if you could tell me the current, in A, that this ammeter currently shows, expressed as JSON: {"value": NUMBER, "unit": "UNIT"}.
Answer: {"value": 2.5, "unit": "A"}
